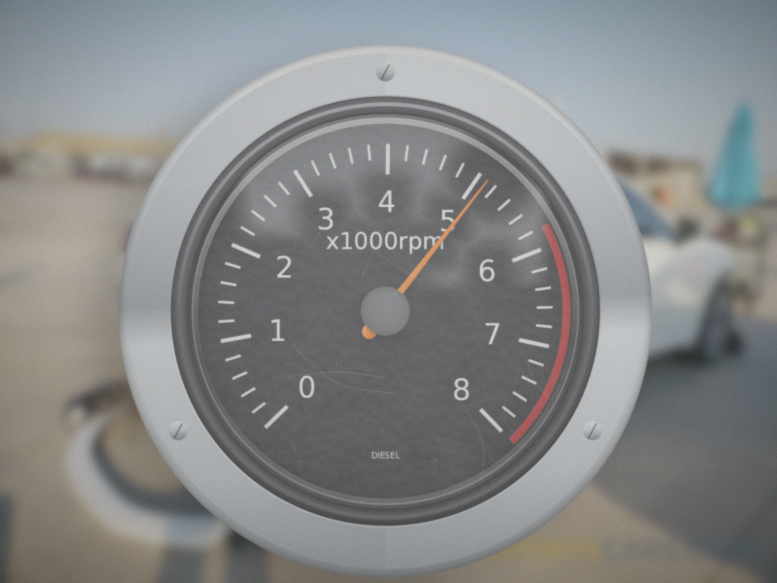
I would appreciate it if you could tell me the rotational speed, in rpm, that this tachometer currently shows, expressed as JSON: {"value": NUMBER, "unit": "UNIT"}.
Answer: {"value": 5100, "unit": "rpm"}
